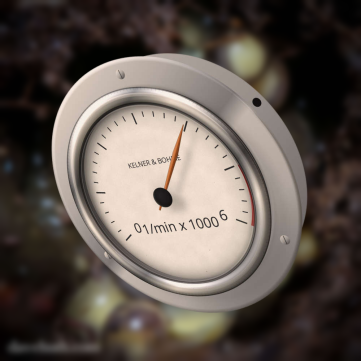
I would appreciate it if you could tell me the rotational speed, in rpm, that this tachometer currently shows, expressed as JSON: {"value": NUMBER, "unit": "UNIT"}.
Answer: {"value": 4000, "unit": "rpm"}
